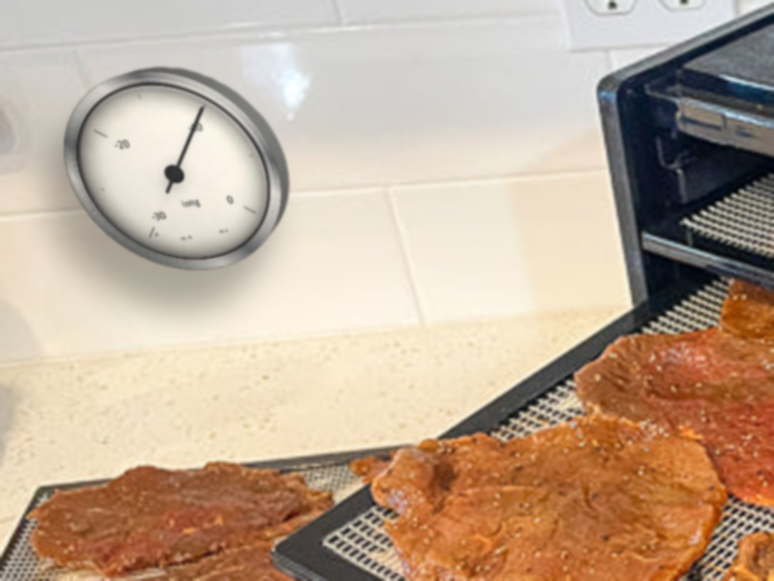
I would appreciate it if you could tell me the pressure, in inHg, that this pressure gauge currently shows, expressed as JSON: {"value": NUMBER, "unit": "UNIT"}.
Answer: {"value": -10, "unit": "inHg"}
